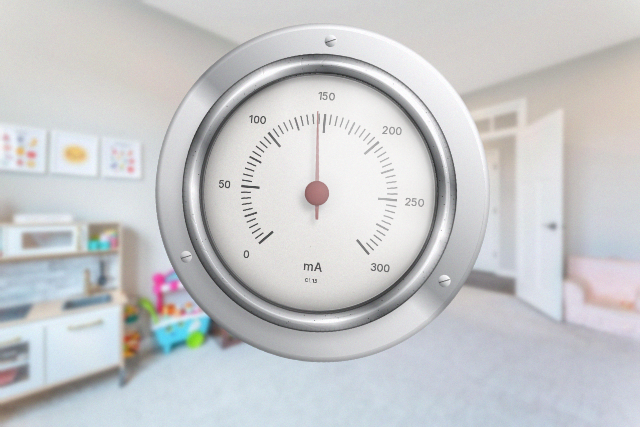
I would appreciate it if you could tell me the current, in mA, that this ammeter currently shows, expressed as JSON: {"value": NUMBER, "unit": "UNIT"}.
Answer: {"value": 145, "unit": "mA"}
